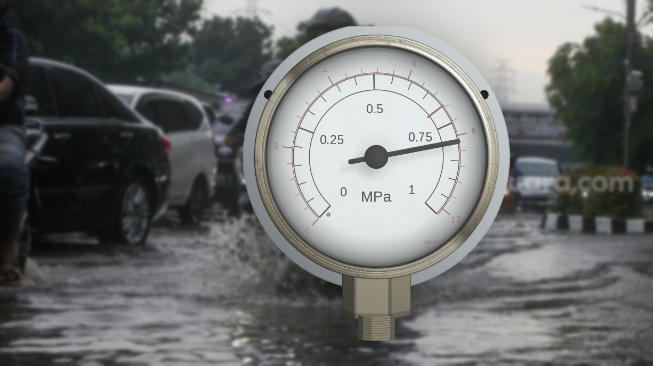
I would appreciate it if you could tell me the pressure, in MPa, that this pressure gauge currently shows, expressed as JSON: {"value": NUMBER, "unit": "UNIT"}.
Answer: {"value": 0.8, "unit": "MPa"}
